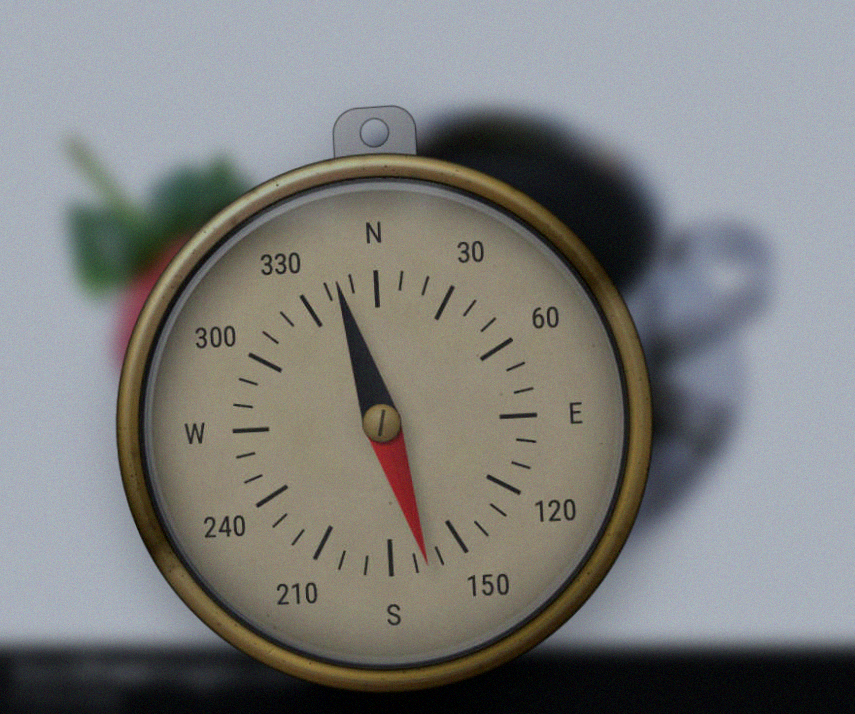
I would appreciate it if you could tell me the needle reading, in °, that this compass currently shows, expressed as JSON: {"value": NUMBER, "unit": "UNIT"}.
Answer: {"value": 165, "unit": "°"}
